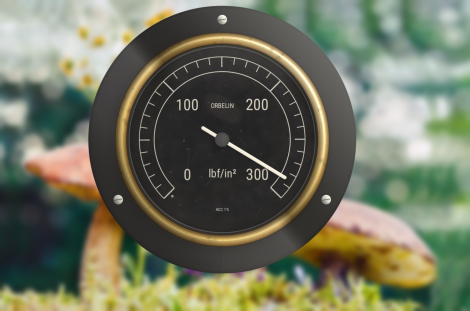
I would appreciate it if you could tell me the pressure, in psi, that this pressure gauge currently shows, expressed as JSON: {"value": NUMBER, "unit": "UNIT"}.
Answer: {"value": 285, "unit": "psi"}
